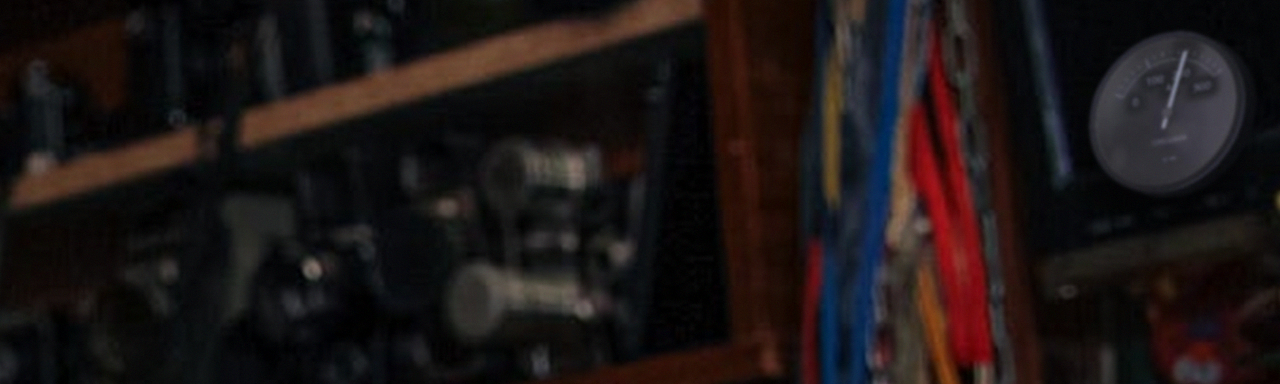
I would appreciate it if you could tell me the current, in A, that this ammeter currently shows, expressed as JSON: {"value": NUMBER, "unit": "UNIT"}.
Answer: {"value": 200, "unit": "A"}
